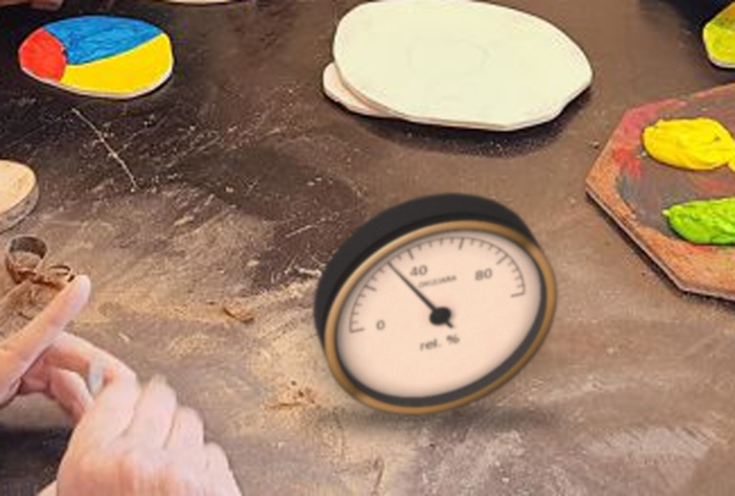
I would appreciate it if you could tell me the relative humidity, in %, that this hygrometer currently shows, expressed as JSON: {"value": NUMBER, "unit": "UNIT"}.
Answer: {"value": 32, "unit": "%"}
